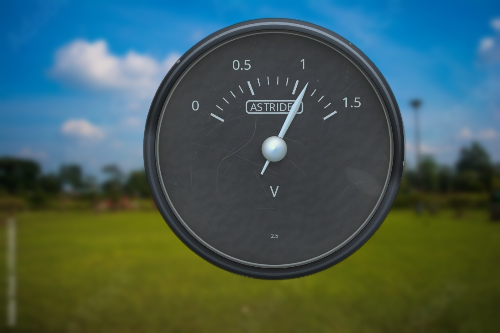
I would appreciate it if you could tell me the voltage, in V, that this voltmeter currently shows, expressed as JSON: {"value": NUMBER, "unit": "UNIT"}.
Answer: {"value": 1.1, "unit": "V"}
